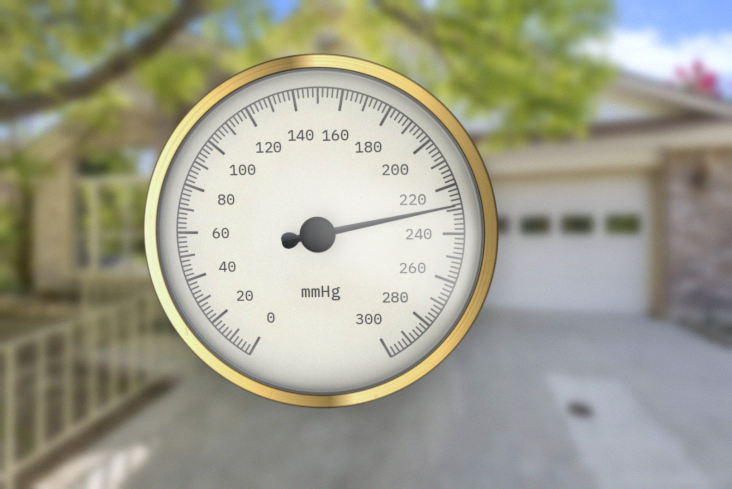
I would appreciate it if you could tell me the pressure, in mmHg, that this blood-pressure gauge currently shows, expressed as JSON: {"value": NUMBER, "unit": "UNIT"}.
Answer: {"value": 228, "unit": "mmHg"}
